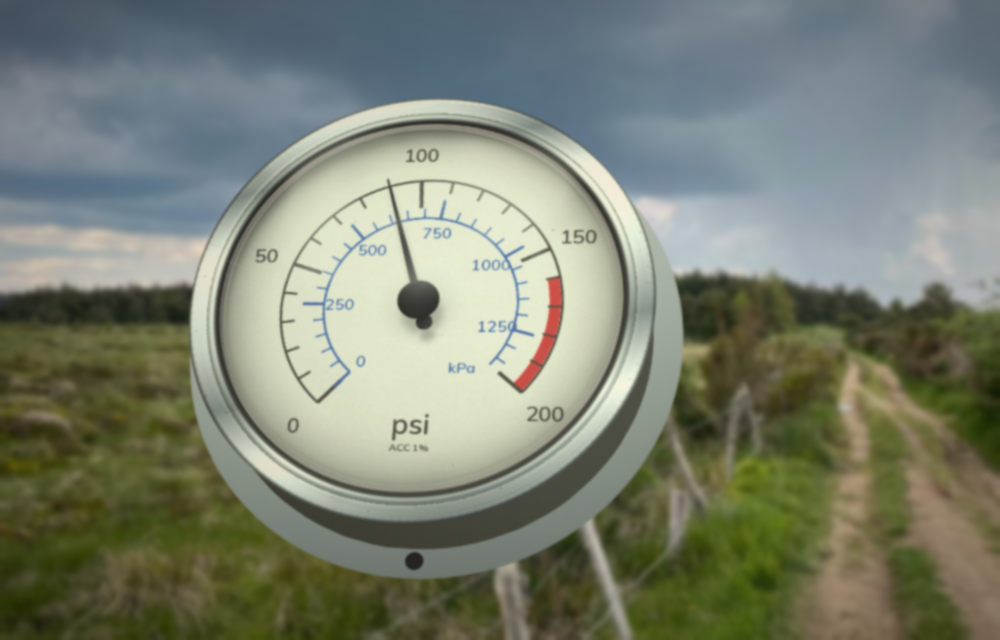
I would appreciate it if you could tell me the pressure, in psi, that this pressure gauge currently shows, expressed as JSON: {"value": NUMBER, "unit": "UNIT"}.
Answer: {"value": 90, "unit": "psi"}
